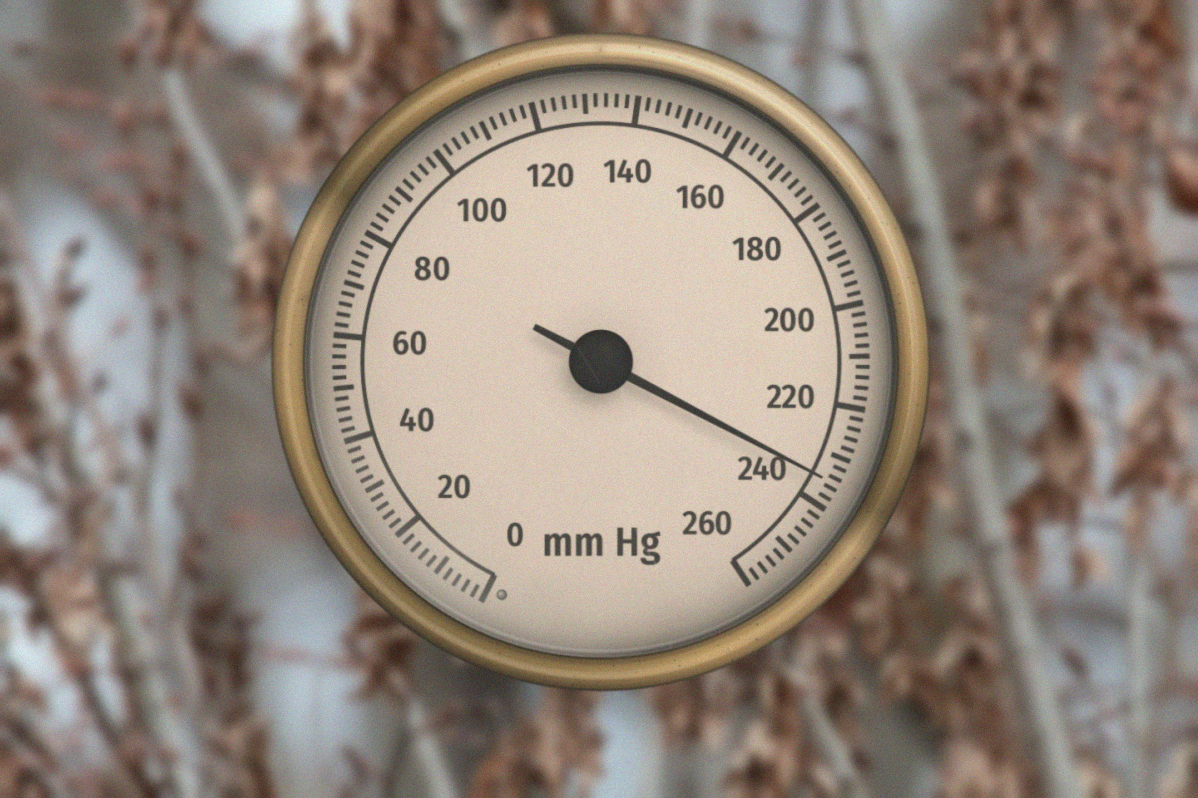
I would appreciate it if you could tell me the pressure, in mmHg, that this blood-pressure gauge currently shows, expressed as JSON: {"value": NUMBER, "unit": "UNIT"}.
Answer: {"value": 235, "unit": "mmHg"}
